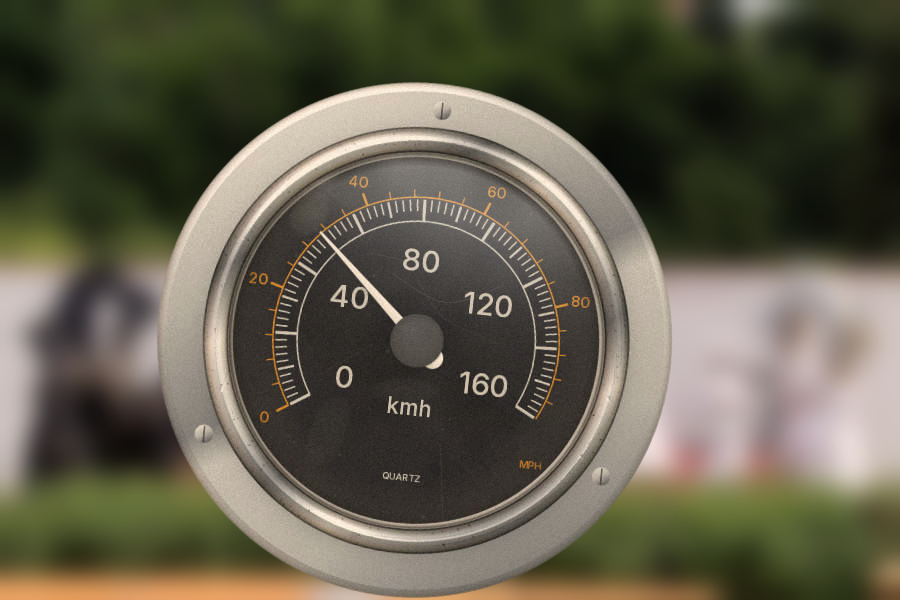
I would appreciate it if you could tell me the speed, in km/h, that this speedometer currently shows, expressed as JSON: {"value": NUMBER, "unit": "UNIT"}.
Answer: {"value": 50, "unit": "km/h"}
